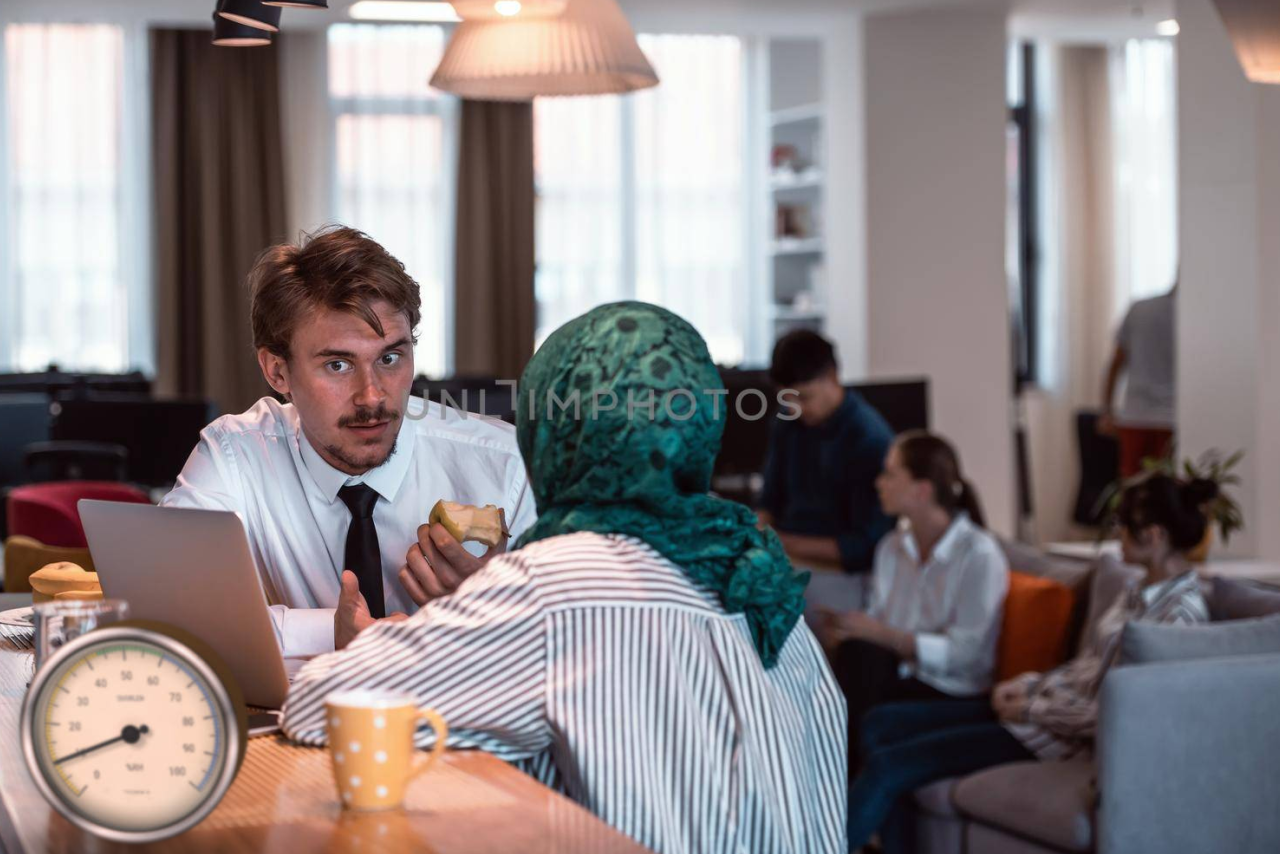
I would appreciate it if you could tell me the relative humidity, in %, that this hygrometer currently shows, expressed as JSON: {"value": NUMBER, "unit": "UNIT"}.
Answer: {"value": 10, "unit": "%"}
